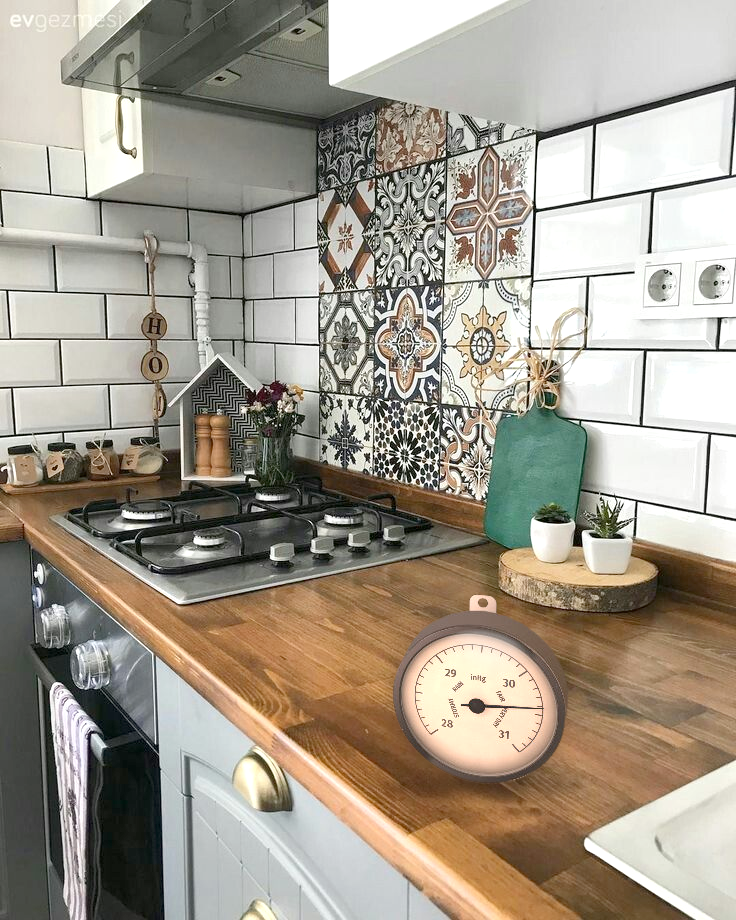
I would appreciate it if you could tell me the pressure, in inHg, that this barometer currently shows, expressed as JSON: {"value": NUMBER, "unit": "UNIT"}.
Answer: {"value": 30.4, "unit": "inHg"}
